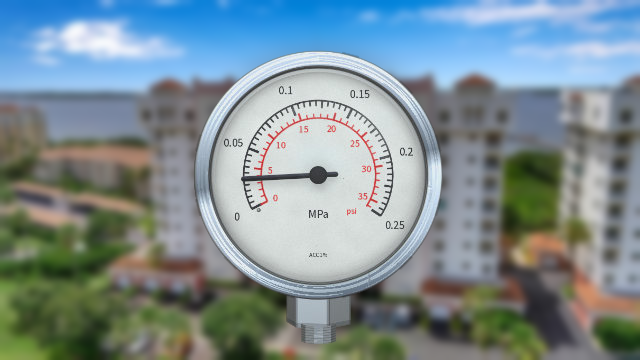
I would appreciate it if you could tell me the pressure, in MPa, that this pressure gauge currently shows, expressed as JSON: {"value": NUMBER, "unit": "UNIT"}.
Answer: {"value": 0.025, "unit": "MPa"}
